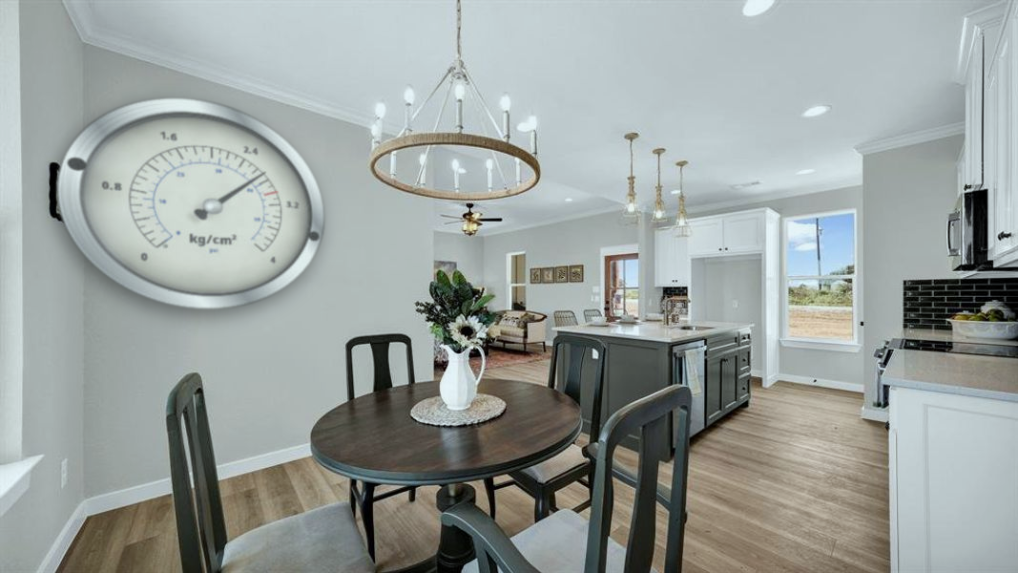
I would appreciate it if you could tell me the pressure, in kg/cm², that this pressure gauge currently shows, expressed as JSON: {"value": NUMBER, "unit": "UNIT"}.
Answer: {"value": 2.7, "unit": "kg/cm²"}
